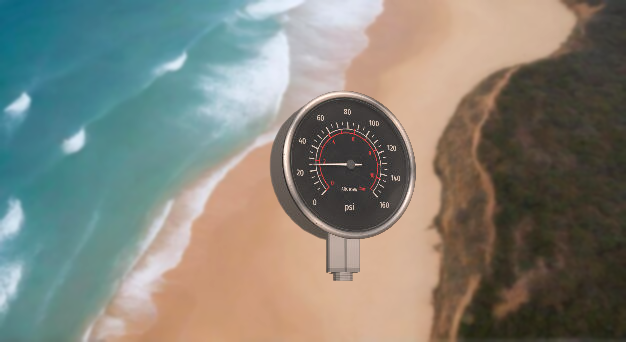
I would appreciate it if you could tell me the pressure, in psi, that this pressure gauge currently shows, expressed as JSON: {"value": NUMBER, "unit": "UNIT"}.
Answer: {"value": 25, "unit": "psi"}
